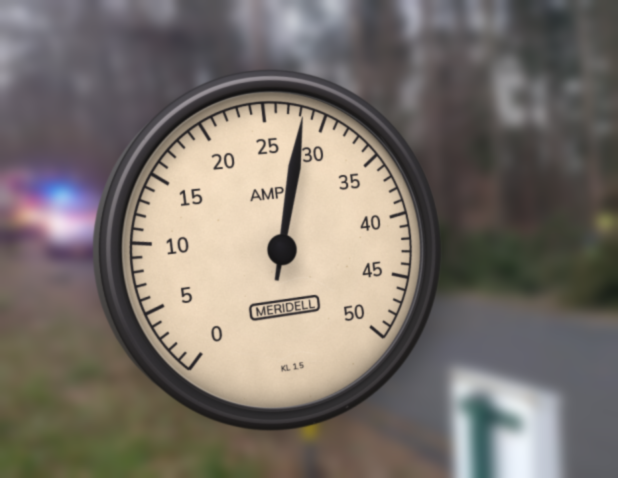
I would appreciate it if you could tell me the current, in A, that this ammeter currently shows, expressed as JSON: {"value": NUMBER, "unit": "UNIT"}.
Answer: {"value": 28, "unit": "A"}
